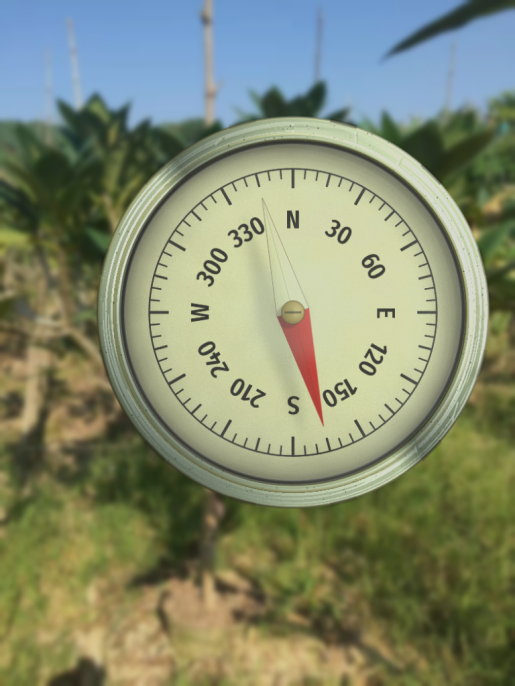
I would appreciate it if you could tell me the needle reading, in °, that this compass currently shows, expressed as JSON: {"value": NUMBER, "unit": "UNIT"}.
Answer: {"value": 165, "unit": "°"}
